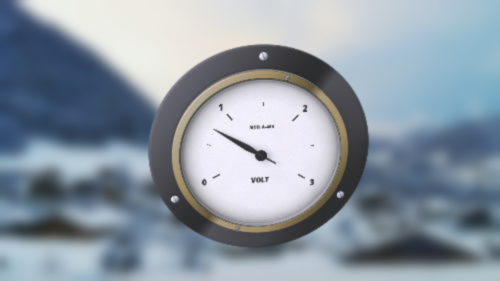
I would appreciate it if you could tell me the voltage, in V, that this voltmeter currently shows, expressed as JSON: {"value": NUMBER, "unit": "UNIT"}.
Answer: {"value": 0.75, "unit": "V"}
